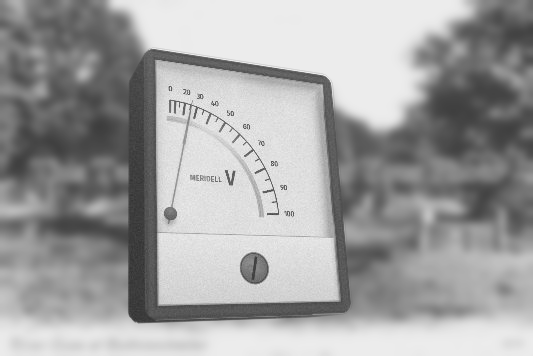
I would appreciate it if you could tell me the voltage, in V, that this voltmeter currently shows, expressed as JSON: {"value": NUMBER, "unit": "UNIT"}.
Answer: {"value": 25, "unit": "V"}
